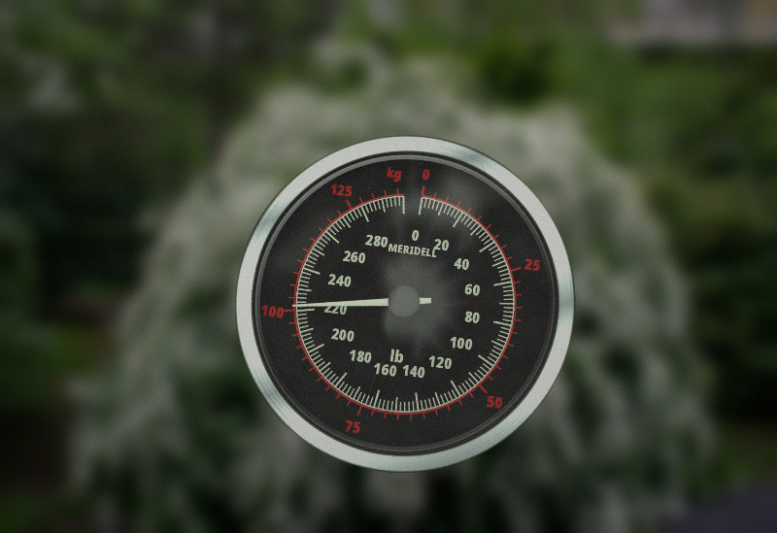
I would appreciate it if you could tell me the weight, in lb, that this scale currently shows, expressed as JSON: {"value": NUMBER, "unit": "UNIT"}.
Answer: {"value": 222, "unit": "lb"}
